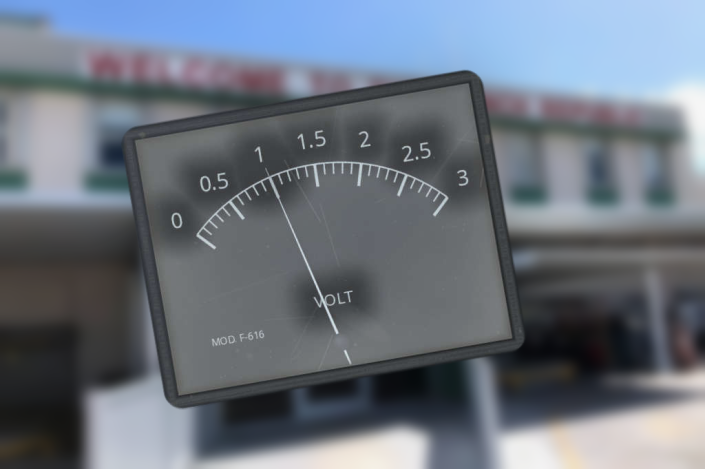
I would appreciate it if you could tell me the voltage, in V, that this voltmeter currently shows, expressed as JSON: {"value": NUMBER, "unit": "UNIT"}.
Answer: {"value": 1, "unit": "V"}
